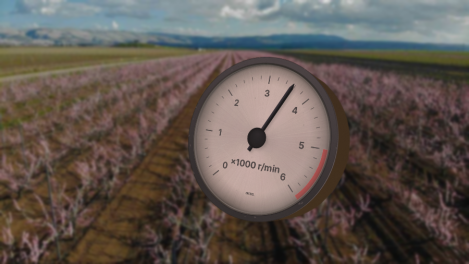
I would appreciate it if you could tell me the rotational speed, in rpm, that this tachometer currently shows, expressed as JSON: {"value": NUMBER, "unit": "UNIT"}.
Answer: {"value": 3600, "unit": "rpm"}
